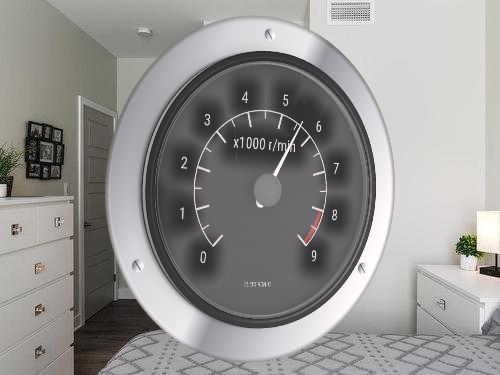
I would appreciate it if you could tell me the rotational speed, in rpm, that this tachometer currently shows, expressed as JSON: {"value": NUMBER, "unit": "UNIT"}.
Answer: {"value": 5500, "unit": "rpm"}
